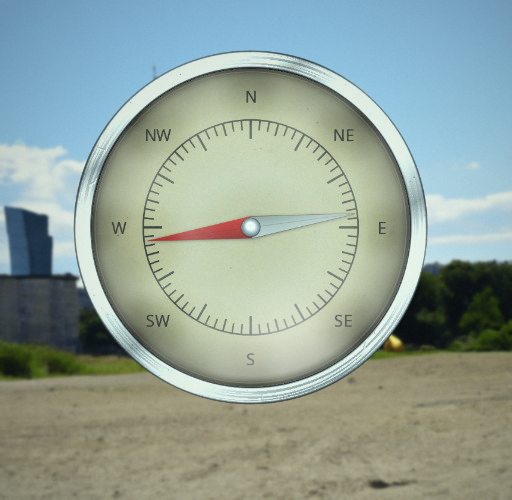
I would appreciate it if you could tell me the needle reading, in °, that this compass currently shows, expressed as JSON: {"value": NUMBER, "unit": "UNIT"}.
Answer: {"value": 262.5, "unit": "°"}
